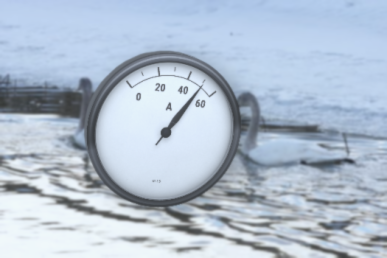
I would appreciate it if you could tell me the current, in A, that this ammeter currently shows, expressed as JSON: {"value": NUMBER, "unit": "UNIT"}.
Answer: {"value": 50, "unit": "A"}
